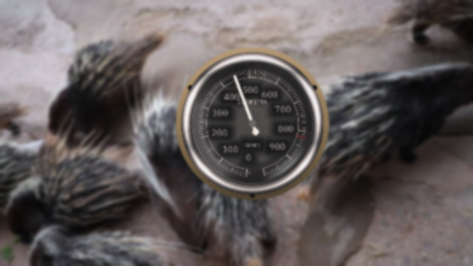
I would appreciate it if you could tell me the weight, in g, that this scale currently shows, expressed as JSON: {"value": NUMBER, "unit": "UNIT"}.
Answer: {"value": 450, "unit": "g"}
